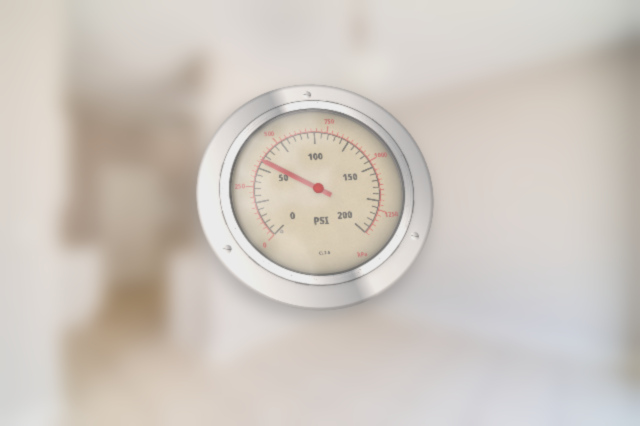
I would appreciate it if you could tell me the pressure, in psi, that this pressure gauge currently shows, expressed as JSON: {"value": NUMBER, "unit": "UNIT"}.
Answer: {"value": 55, "unit": "psi"}
